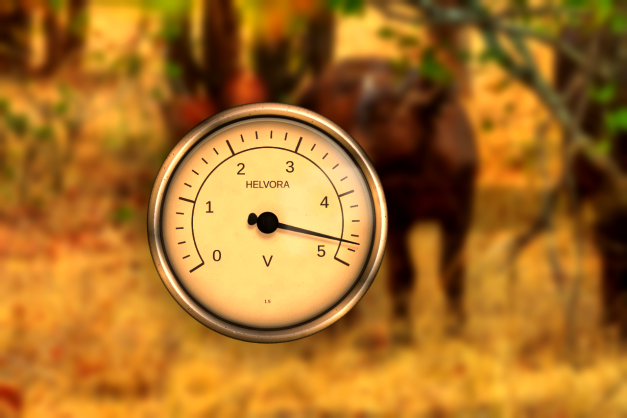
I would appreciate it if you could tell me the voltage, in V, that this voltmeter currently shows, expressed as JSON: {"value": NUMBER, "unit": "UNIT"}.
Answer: {"value": 4.7, "unit": "V"}
